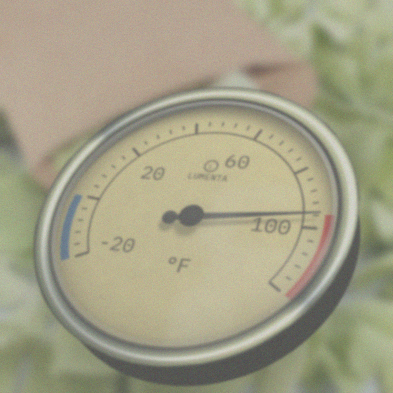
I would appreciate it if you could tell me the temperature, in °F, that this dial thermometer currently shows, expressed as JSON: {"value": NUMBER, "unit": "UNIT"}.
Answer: {"value": 96, "unit": "°F"}
